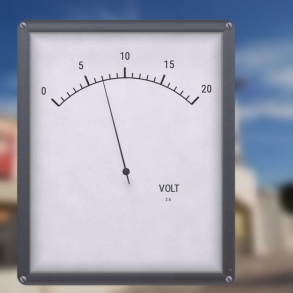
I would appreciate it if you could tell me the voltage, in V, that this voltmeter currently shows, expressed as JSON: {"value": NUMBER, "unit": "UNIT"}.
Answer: {"value": 7, "unit": "V"}
